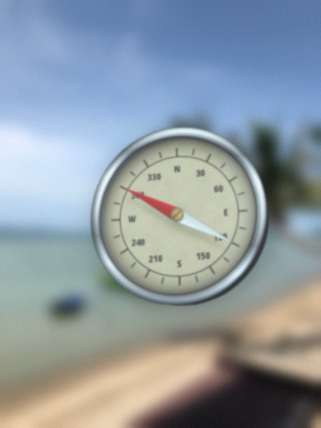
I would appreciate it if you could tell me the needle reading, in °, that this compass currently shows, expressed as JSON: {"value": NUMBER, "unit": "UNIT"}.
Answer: {"value": 300, "unit": "°"}
